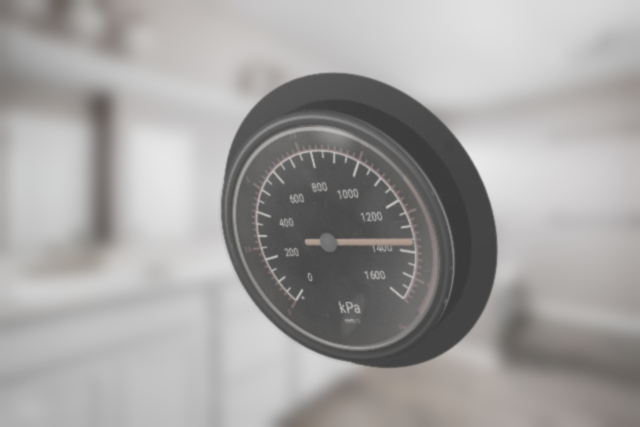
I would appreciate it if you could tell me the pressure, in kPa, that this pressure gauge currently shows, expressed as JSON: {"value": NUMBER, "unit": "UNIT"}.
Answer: {"value": 1350, "unit": "kPa"}
